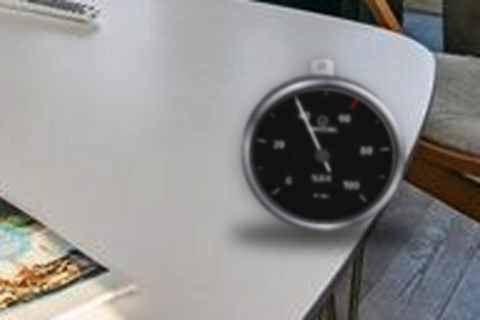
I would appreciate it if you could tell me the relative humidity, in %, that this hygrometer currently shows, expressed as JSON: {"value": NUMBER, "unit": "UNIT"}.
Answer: {"value": 40, "unit": "%"}
